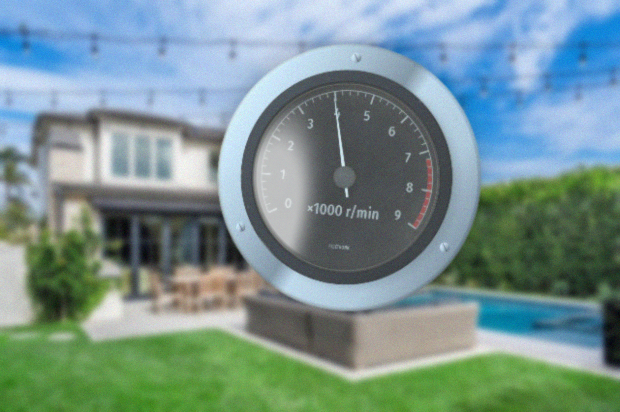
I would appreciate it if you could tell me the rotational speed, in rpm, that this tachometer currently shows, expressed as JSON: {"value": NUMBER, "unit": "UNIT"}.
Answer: {"value": 4000, "unit": "rpm"}
